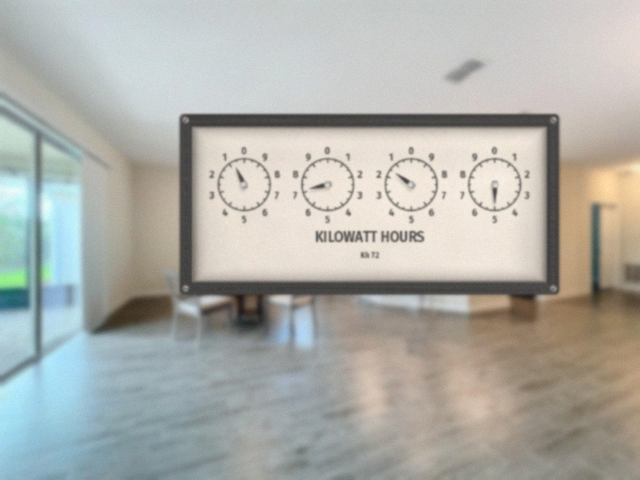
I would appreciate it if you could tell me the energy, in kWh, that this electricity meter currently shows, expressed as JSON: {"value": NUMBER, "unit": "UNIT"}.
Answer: {"value": 715, "unit": "kWh"}
